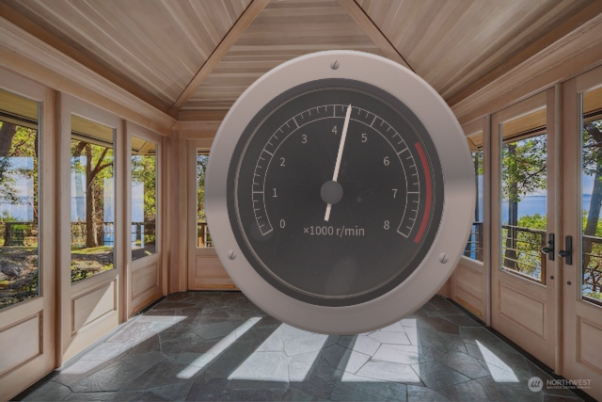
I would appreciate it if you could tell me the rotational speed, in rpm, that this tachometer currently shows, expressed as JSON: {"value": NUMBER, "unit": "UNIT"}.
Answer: {"value": 4400, "unit": "rpm"}
